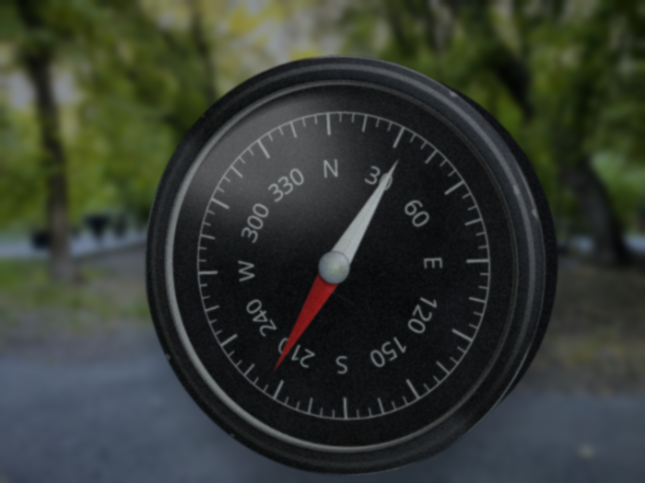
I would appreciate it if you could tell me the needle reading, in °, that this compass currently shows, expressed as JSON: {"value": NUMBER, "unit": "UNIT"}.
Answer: {"value": 215, "unit": "°"}
